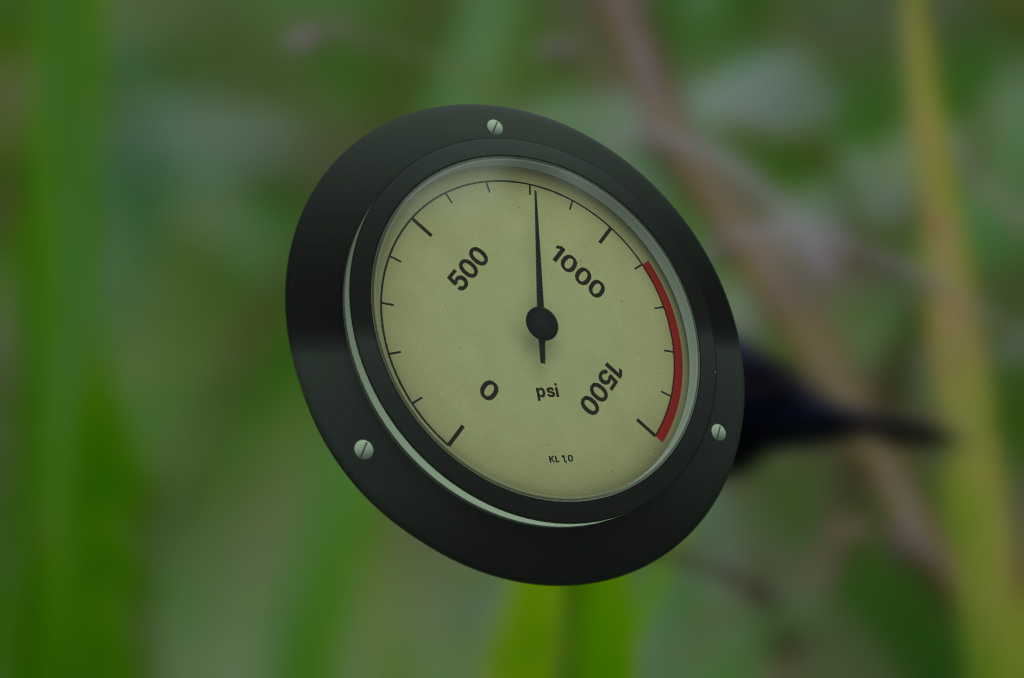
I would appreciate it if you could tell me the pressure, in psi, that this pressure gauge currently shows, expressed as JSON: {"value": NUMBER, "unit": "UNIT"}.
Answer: {"value": 800, "unit": "psi"}
